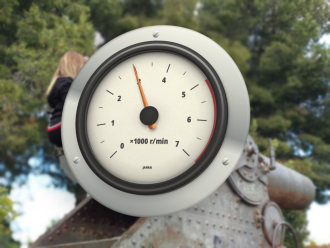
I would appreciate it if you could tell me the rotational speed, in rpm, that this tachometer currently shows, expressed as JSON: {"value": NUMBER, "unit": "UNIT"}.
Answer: {"value": 3000, "unit": "rpm"}
